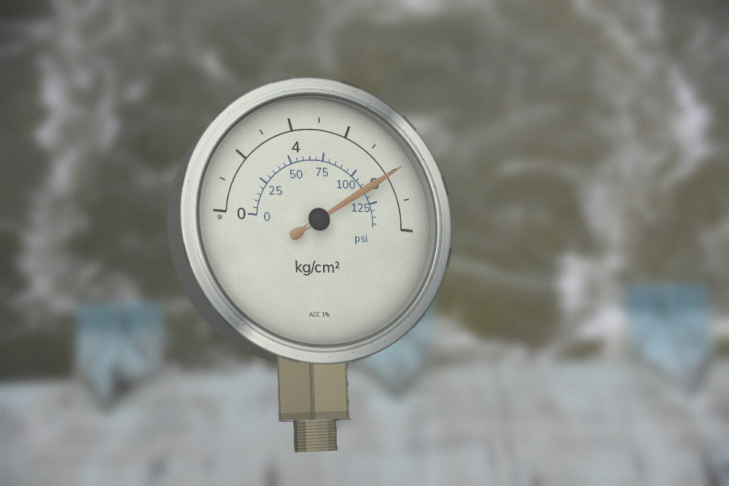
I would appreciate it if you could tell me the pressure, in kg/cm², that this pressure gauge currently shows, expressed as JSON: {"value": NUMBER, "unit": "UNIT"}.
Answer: {"value": 8, "unit": "kg/cm²"}
